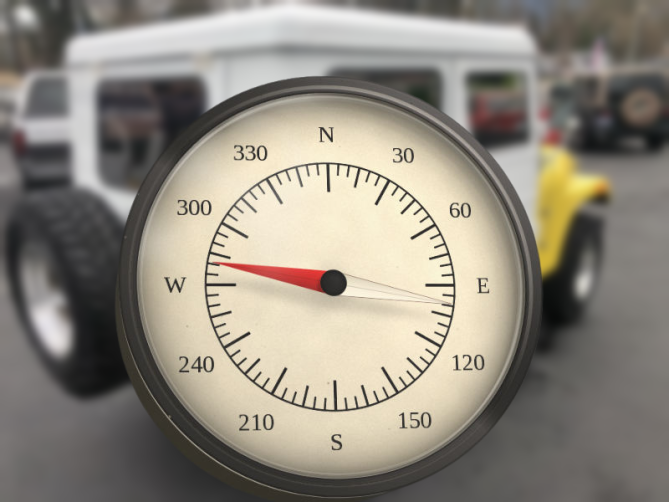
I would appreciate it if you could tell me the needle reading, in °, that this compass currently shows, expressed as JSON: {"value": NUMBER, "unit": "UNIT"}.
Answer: {"value": 280, "unit": "°"}
